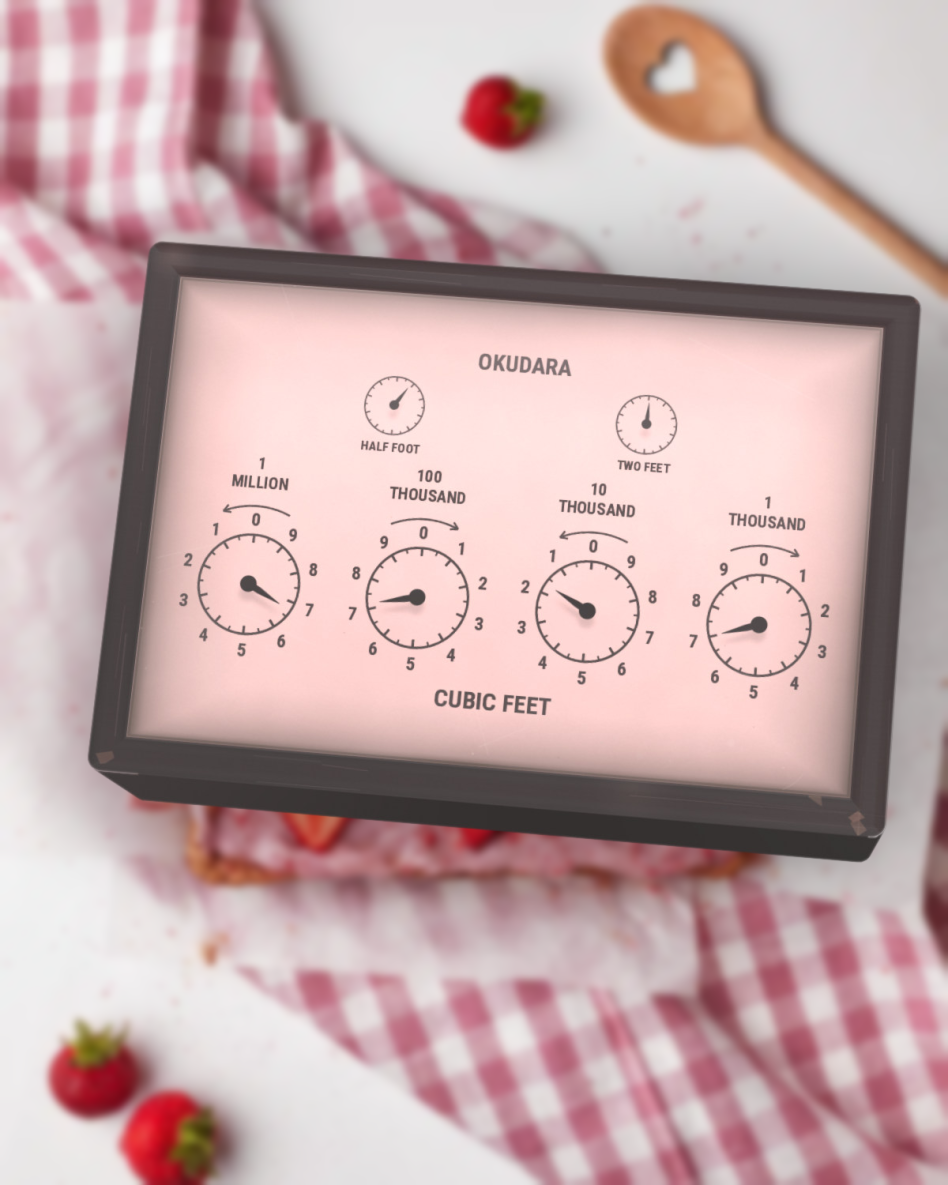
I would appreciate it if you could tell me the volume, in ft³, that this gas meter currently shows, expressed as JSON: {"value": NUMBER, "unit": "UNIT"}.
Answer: {"value": 671700, "unit": "ft³"}
